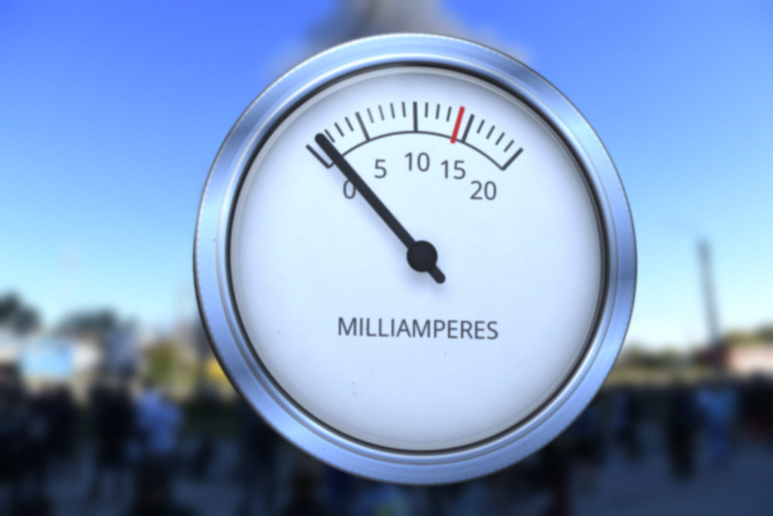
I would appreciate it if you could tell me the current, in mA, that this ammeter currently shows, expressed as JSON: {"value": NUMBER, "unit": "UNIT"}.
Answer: {"value": 1, "unit": "mA"}
